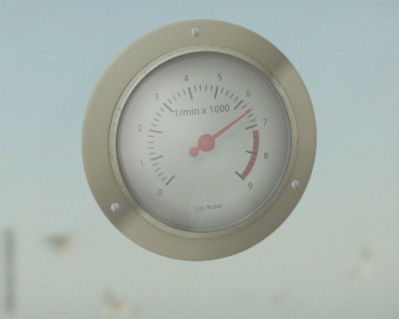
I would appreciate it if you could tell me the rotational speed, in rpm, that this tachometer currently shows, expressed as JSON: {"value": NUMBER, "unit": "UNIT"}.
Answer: {"value": 6400, "unit": "rpm"}
